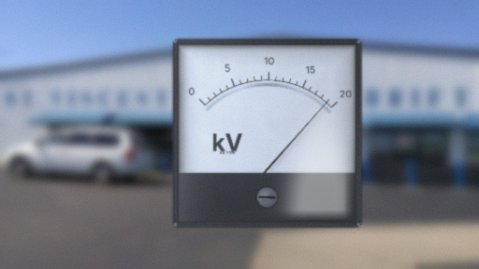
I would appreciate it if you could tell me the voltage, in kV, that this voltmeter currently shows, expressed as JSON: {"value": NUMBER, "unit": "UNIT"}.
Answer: {"value": 19, "unit": "kV"}
